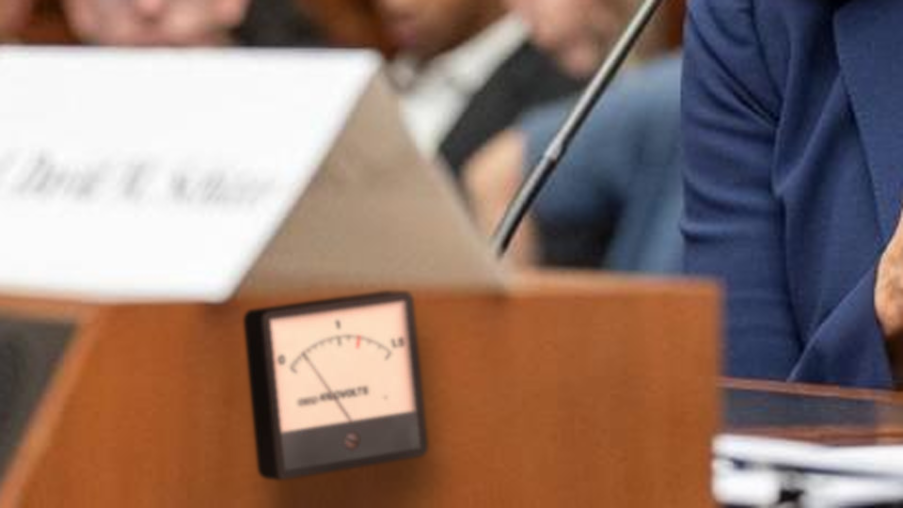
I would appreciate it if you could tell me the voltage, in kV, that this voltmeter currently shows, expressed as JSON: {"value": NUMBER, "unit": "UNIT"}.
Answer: {"value": 0.5, "unit": "kV"}
